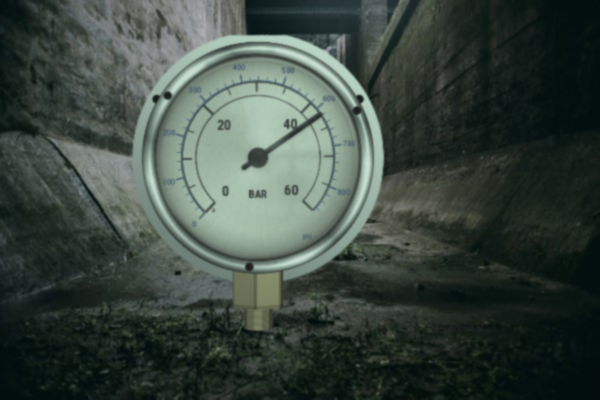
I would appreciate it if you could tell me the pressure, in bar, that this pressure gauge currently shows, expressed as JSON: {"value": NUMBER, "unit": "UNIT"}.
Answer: {"value": 42.5, "unit": "bar"}
